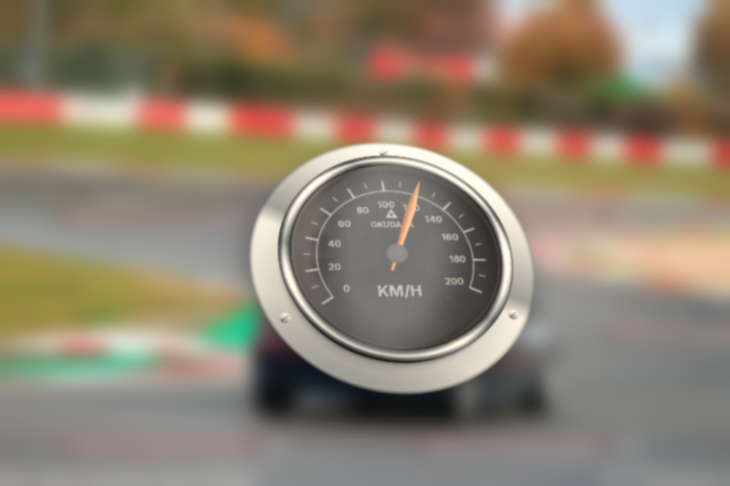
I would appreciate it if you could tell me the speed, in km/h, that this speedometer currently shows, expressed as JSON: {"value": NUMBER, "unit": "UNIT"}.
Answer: {"value": 120, "unit": "km/h"}
